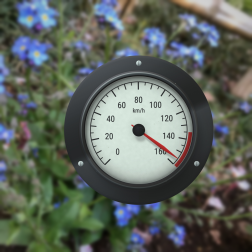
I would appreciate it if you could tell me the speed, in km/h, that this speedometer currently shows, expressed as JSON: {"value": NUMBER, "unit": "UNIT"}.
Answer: {"value": 155, "unit": "km/h"}
